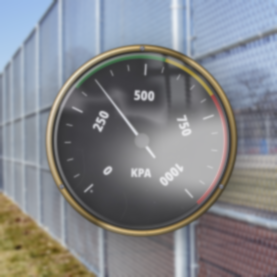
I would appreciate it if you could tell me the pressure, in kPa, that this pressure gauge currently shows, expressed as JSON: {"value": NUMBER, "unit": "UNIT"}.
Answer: {"value": 350, "unit": "kPa"}
